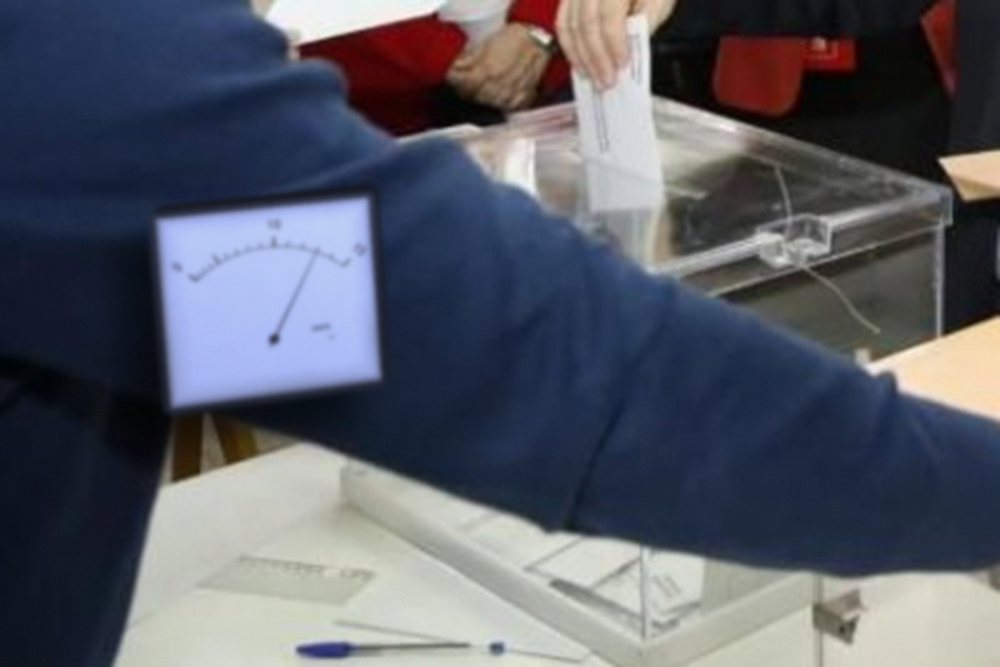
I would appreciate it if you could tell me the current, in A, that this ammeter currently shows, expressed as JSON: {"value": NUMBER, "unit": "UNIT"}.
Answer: {"value": 13, "unit": "A"}
